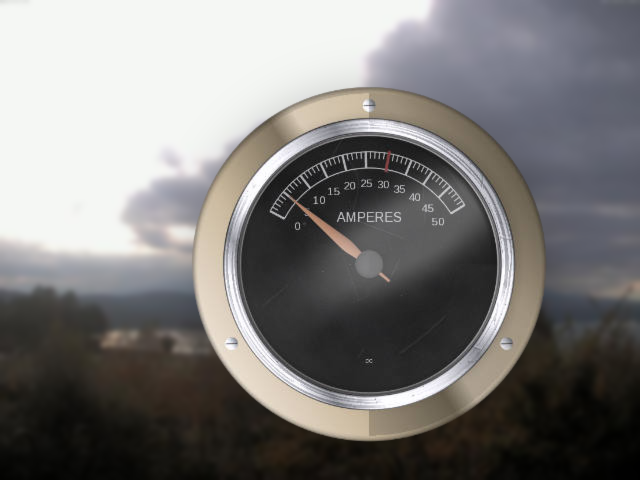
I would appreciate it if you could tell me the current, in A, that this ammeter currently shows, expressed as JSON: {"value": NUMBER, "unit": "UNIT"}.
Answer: {"value": 5, "unit": "A"}
